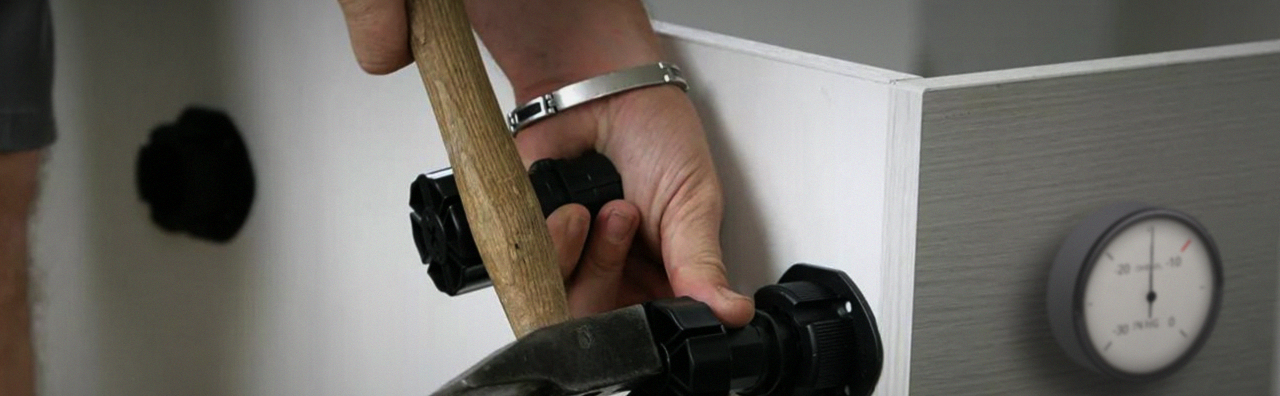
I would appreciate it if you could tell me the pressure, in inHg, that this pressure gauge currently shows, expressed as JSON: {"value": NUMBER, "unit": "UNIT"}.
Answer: {"value": -15, "unit": "inHg"}
